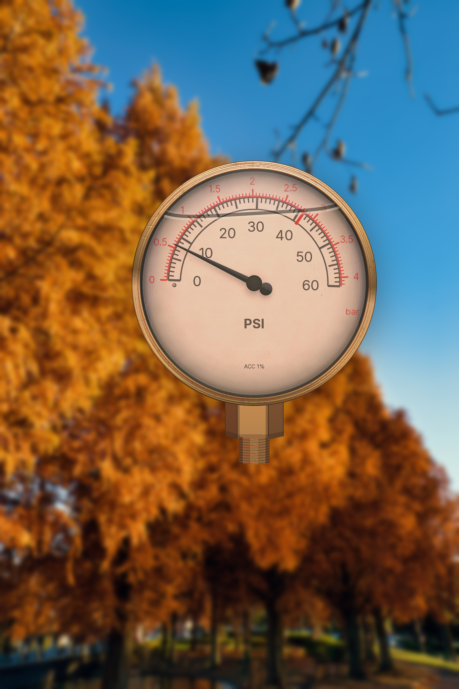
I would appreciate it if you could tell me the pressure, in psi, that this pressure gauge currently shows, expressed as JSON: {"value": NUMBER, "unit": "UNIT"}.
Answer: {"value": 8, "unit": "psi"}
